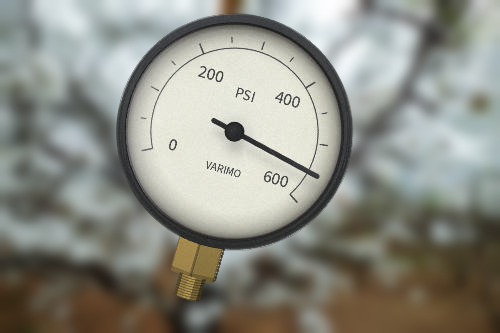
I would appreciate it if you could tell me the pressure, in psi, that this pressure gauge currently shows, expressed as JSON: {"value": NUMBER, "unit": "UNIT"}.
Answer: {"value": 550, "unit": "psi"}
